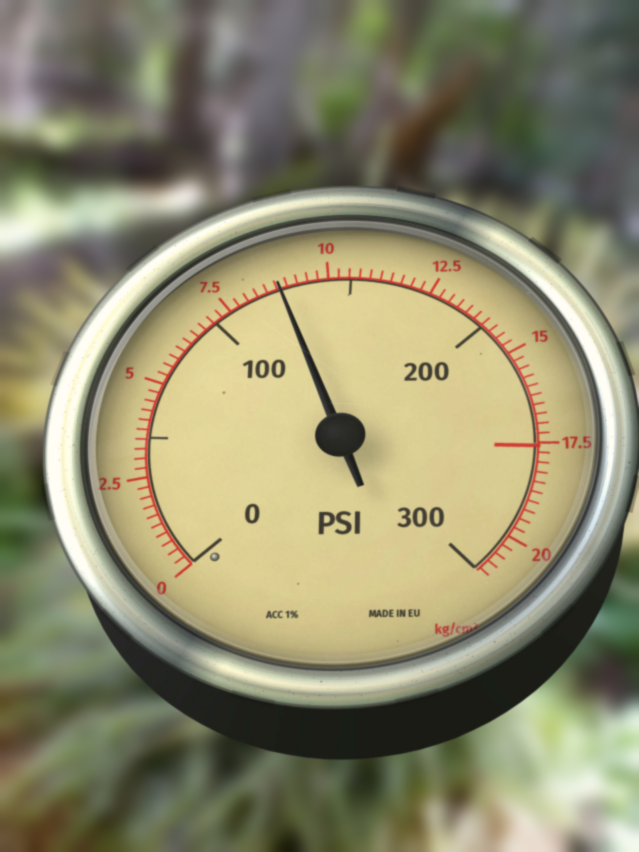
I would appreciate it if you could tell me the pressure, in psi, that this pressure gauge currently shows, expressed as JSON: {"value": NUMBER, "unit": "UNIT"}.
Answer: {"value": 125, "unit": "psi"}
